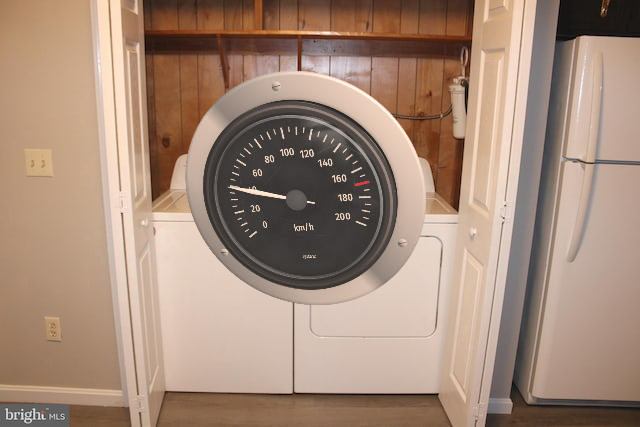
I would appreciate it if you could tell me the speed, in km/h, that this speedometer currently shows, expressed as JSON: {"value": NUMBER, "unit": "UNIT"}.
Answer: {"value": 40, "unit": "km/h"}
